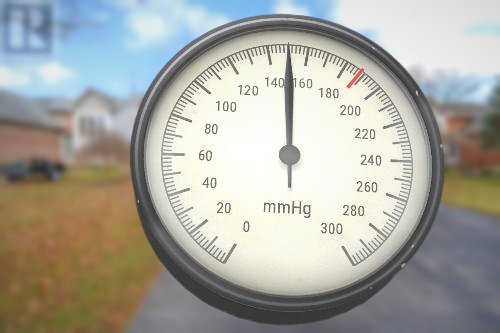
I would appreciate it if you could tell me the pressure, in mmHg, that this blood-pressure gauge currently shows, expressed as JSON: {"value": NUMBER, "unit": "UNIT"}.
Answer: {"value": 150, "unit": "mmHg"}
